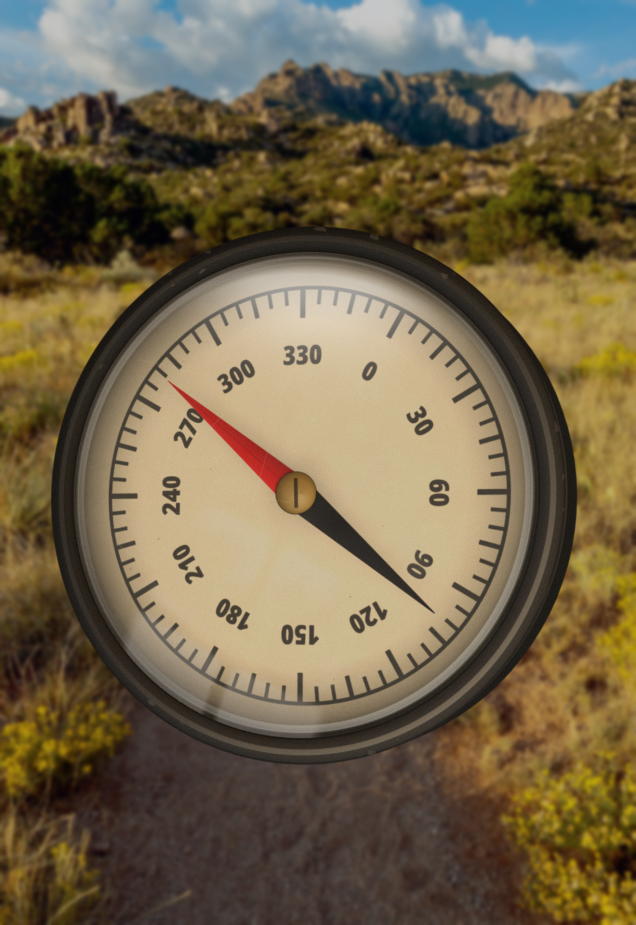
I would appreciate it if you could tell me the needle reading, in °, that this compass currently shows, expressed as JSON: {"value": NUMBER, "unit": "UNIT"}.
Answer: {"value": 280, "unit": "°"}
